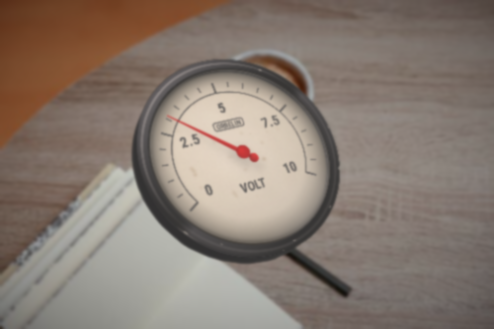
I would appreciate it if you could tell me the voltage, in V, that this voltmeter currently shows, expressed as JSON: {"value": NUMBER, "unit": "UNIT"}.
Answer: {"value": 3, "unit": "V"}
